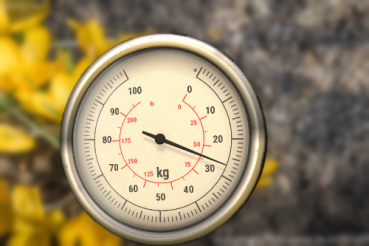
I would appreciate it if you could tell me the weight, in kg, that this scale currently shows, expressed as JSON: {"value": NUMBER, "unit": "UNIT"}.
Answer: {"value": 27, "unit": "kg"}
